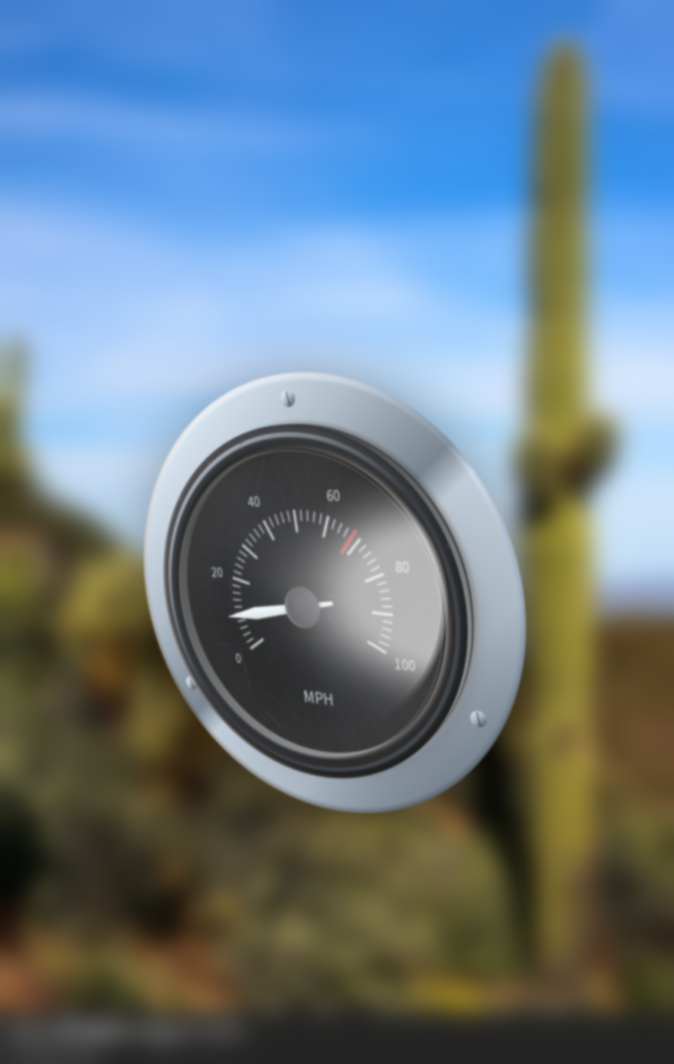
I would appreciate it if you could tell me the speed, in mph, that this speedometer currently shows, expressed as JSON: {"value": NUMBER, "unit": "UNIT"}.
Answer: {"value": 10, "unit": "mph"}
